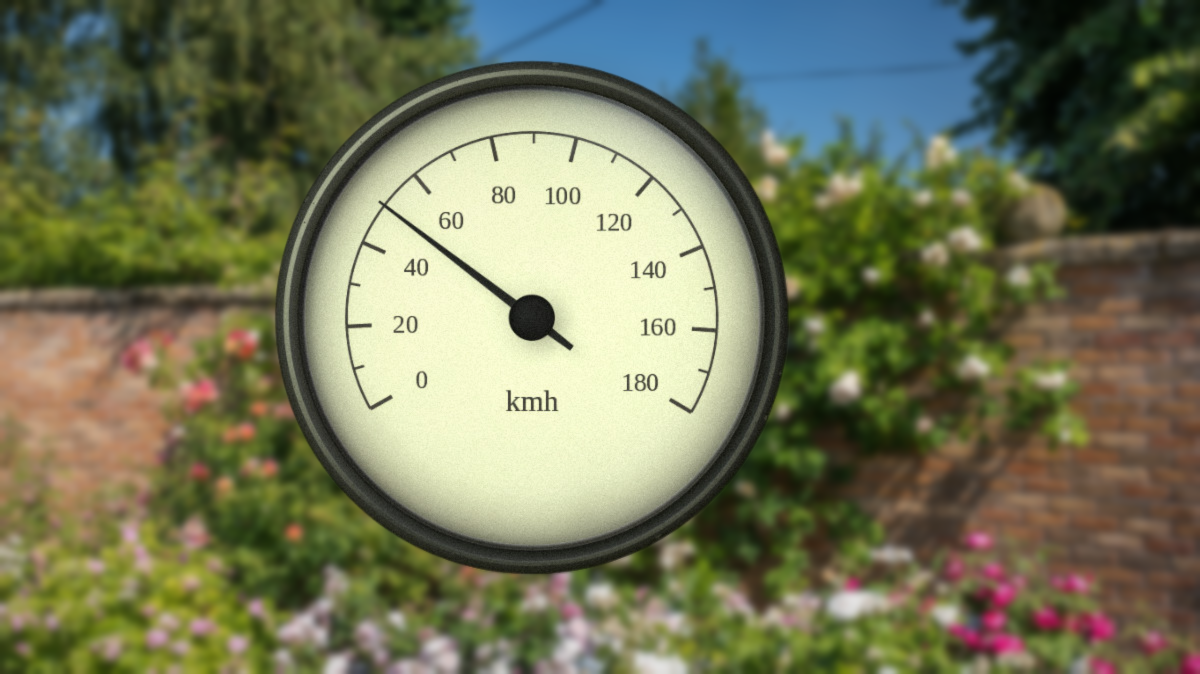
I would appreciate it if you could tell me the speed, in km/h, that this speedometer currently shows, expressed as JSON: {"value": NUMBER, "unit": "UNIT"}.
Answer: {"value": 50, "unit": "km/h"}
